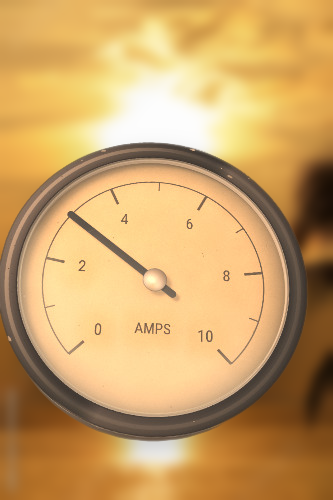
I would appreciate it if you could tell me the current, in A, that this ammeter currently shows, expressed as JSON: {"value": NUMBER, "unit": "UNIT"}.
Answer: {"value": 3, "unit": "A"}
